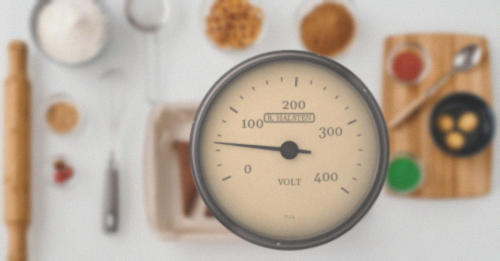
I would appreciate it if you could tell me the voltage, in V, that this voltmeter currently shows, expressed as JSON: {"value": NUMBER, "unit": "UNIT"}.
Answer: {"value": 50, "unit": "V"}
